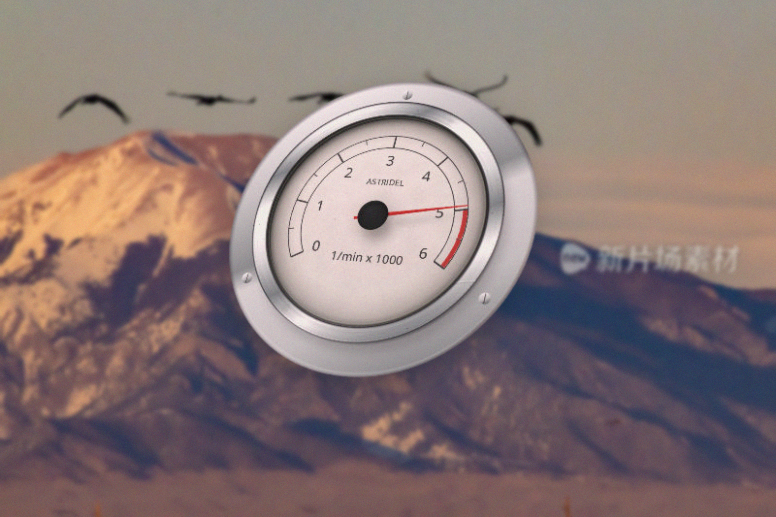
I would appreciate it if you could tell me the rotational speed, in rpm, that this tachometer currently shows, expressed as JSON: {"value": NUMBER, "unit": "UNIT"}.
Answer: {"value": 5000, "unit": "rpm"}
